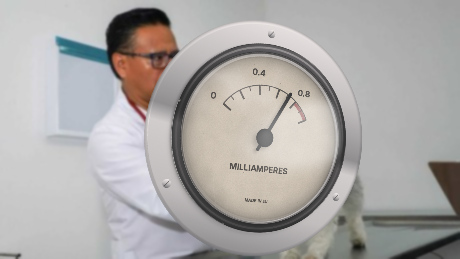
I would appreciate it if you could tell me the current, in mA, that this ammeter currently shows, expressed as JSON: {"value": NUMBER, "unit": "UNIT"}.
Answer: {"value": 0.7, "unit": "mA"}
